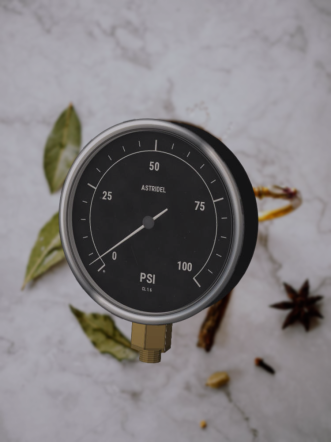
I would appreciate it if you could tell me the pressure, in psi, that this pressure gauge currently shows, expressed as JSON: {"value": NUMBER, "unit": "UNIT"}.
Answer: {"value": 2.5, "unit": "psi"}
